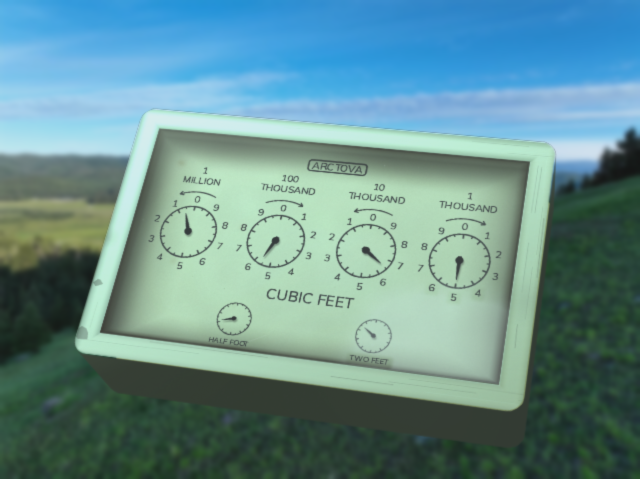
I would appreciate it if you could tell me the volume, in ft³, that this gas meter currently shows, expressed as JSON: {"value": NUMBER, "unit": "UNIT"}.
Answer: {"value": 56500, "unit": "ft³"}
